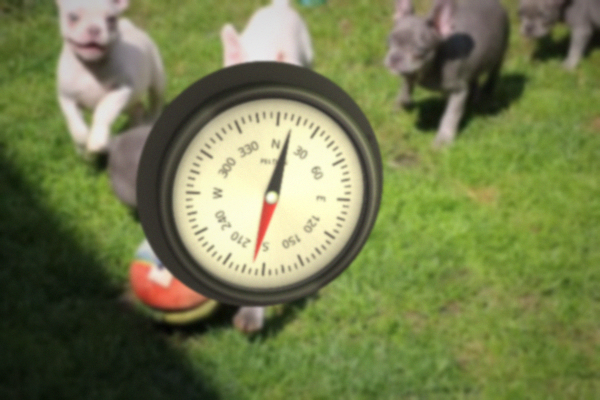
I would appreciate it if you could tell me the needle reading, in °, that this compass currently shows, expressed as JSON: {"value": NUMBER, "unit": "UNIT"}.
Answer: {"value": 190, "unit": "°"}
